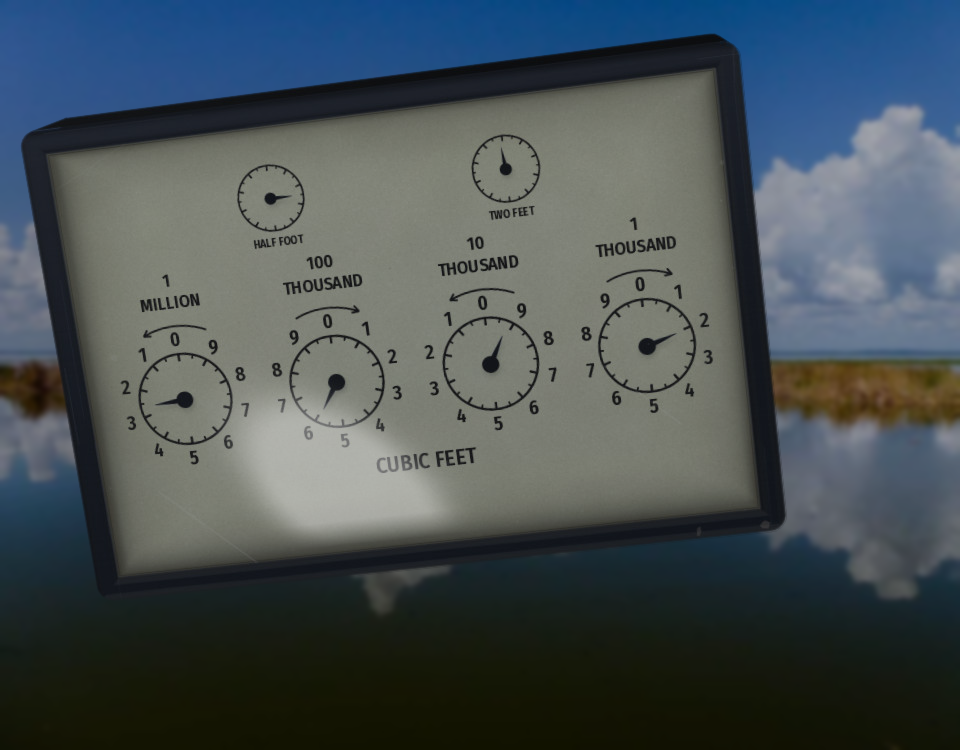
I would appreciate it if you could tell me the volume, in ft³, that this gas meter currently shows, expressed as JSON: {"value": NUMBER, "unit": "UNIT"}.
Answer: {"value": 259200, "unit": "ft³"}
